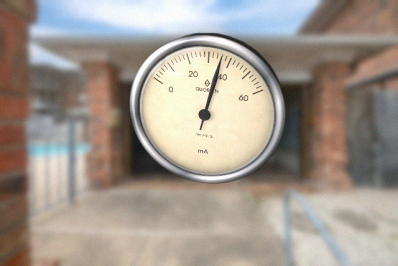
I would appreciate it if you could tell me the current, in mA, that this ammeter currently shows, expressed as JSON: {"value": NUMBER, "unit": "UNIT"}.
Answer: {"value": 36, "unit": "mA"}
